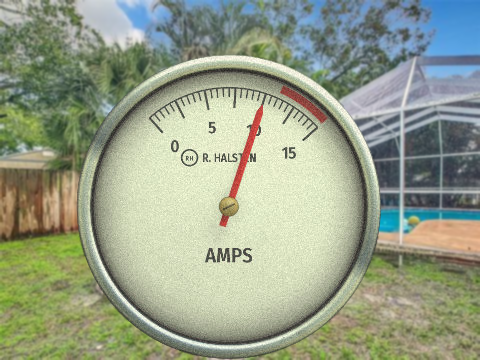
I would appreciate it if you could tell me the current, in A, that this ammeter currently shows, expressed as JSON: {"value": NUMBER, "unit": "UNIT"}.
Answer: {"value": 10, "unit": "A"}
